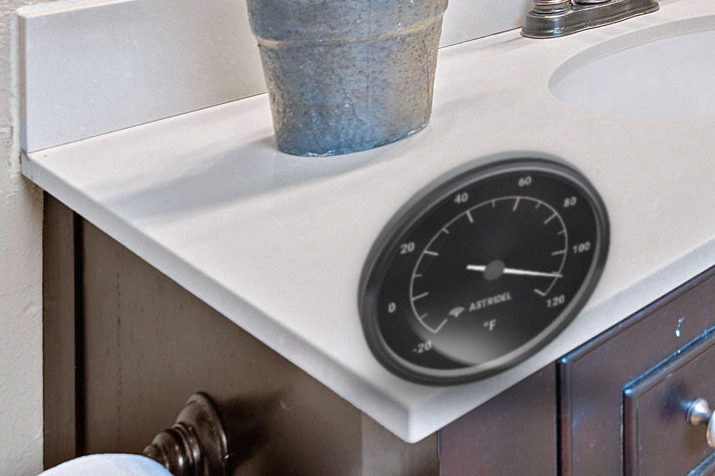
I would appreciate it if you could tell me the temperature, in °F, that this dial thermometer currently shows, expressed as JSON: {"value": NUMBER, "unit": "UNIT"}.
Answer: {"value": 110, "unit": "°F"}
